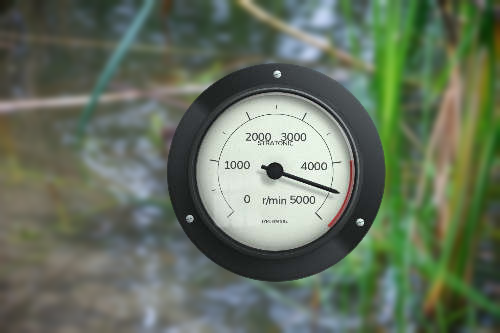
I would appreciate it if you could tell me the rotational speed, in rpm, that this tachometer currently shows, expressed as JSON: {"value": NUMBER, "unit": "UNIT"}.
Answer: {"value": 4500, "unit": "rpm"}
